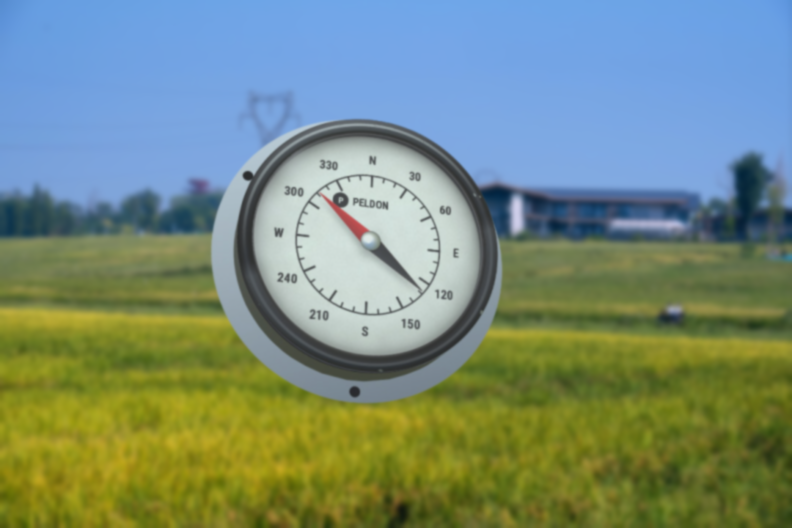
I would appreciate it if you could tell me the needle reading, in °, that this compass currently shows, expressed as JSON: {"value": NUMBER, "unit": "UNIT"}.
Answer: {"value": 310, "unit": "°"}
